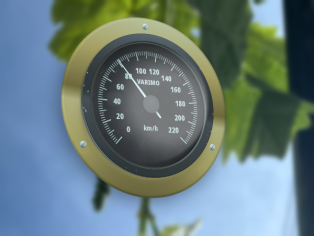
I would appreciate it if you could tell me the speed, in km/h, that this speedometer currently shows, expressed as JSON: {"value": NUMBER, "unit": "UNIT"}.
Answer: {"value": 80, "unit": "km/h"}
